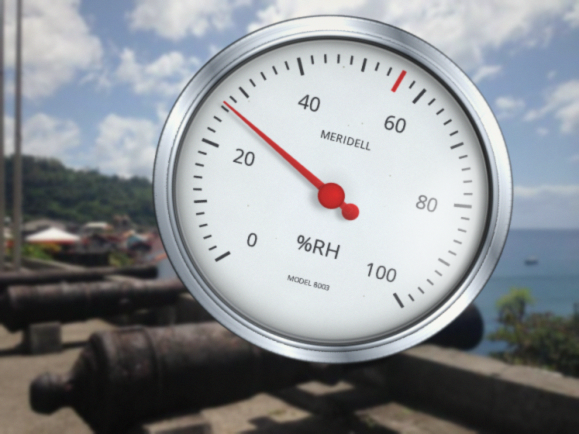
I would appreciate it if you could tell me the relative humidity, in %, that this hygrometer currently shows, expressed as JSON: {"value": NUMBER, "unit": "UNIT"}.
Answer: {"value": 27, "unit": "%"}
